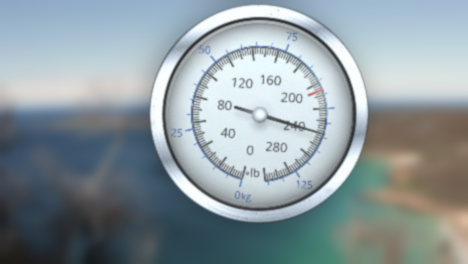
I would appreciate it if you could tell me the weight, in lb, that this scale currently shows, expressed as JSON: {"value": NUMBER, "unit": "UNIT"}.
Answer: {"value": 240, "unit": "lb"}
